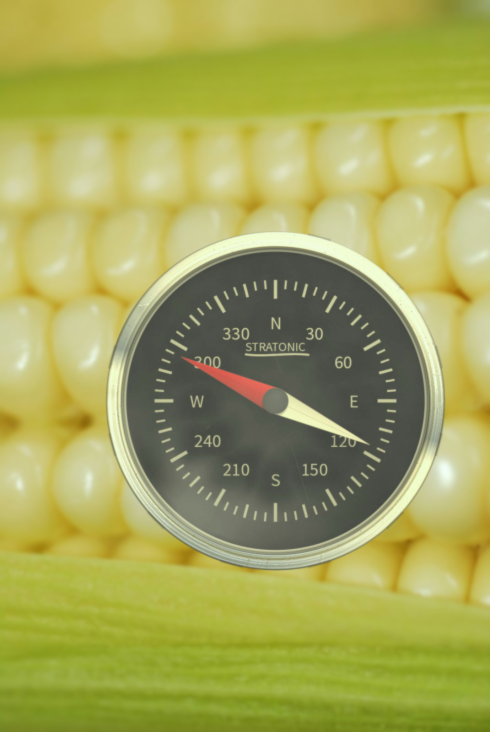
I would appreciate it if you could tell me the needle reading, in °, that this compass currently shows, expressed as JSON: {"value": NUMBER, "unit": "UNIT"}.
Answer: {"value": 295, "unit": "°"}
